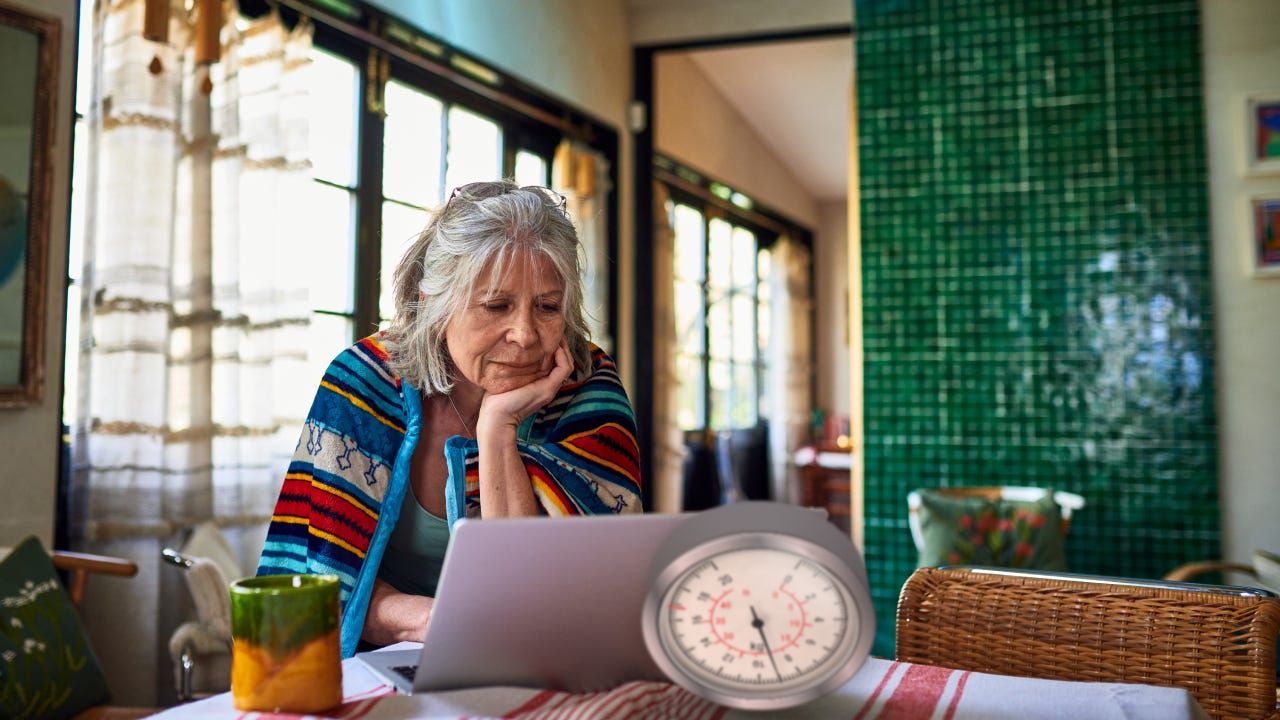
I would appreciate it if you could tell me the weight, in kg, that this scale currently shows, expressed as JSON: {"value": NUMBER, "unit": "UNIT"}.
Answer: {"value": 9, "unit": "kg"}
